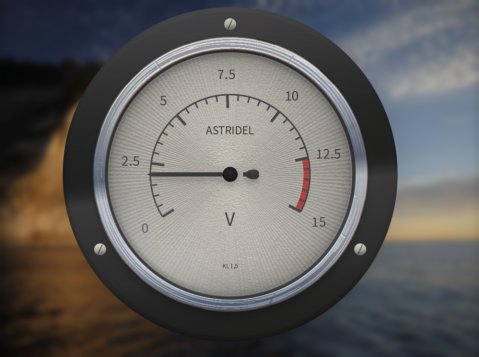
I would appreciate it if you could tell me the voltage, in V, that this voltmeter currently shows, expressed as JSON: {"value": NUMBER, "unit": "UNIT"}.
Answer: {"value": 2, "unit": "V"}
